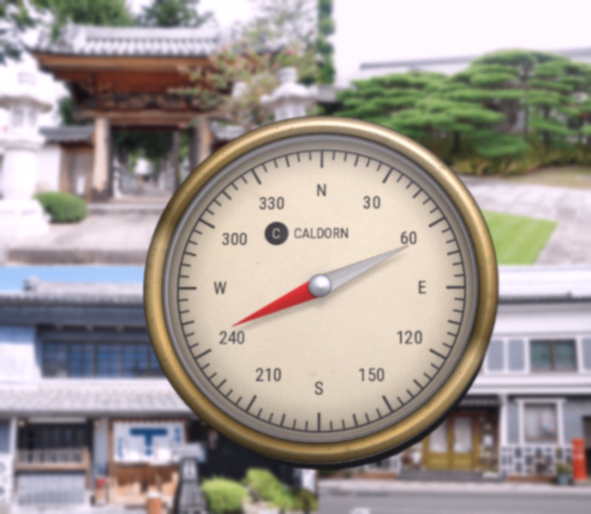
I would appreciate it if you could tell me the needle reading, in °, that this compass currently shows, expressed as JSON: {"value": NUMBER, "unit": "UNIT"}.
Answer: {"value": 245, "unit": "°"}
